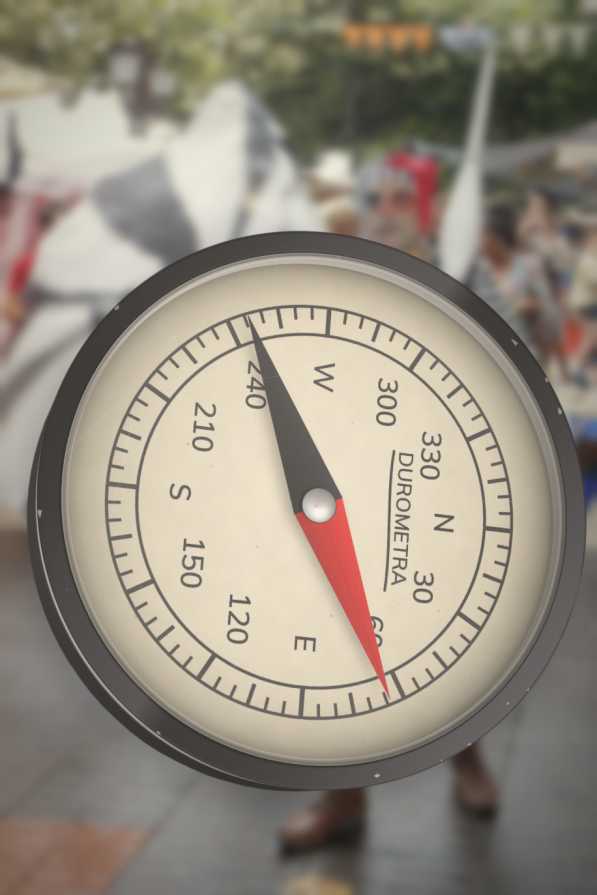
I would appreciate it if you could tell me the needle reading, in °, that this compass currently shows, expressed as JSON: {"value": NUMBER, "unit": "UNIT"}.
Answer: {"value": 65, "unit": "°"}
